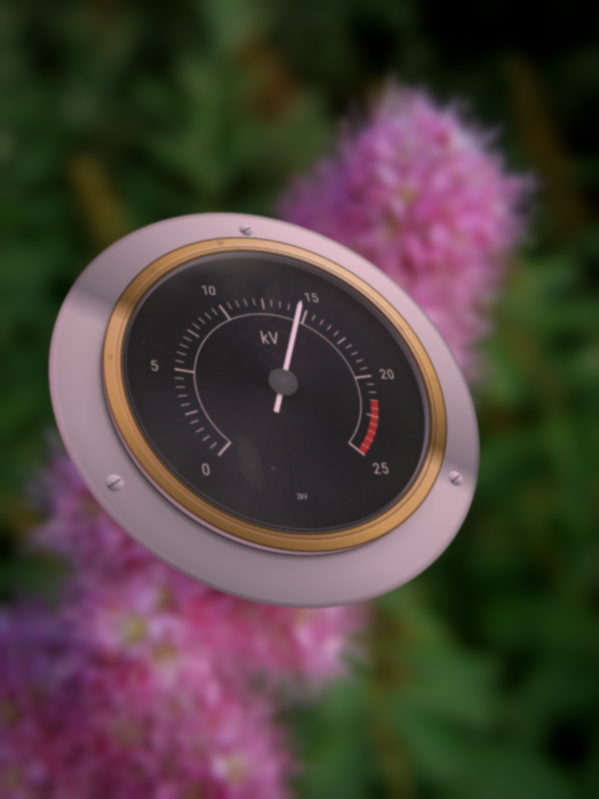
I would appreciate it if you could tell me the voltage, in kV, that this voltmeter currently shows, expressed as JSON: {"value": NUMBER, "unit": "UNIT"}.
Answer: {"value": 14.5, "unit": "kV"}
